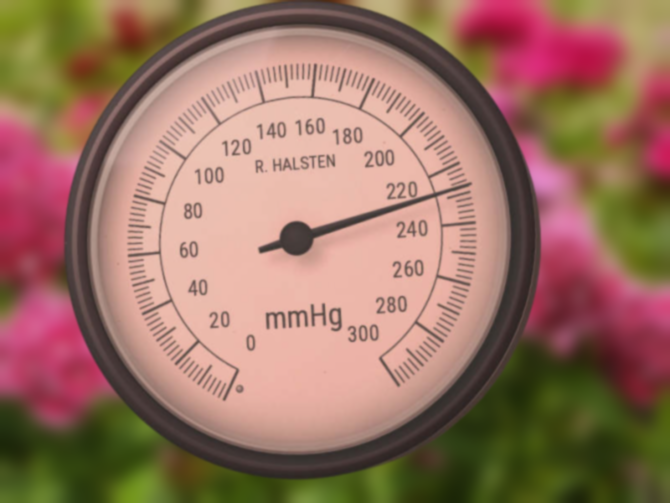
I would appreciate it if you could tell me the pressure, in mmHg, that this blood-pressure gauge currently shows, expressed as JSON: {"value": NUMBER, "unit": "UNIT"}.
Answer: {"value": 228, "unit": "mmHg"}
